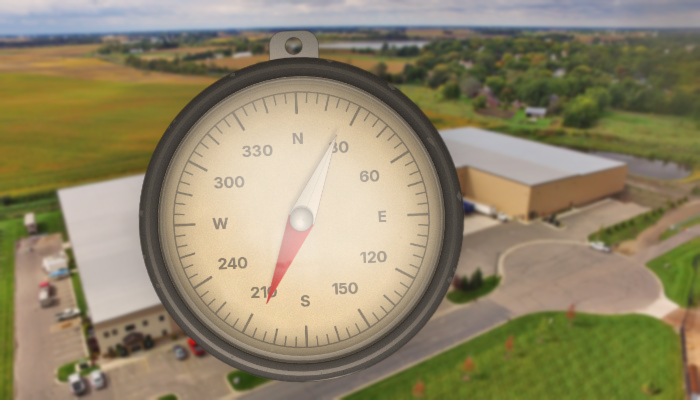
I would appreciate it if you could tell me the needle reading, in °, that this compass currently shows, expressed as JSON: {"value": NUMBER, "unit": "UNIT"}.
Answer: {"value": 205, "unit": "°"}
